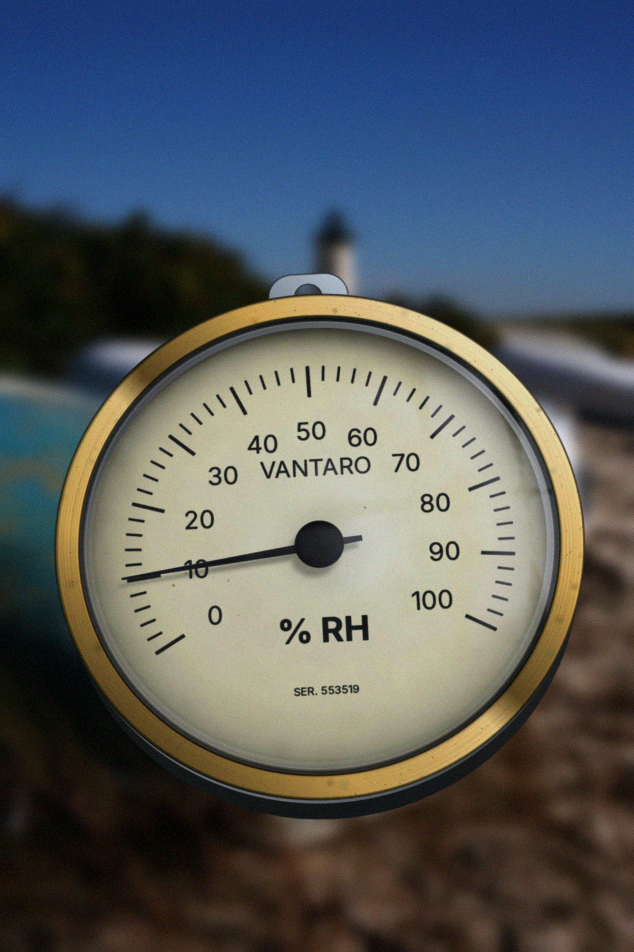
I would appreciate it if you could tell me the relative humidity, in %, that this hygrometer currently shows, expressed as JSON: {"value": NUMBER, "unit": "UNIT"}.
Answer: {"value": 10, "unit": "%"}
